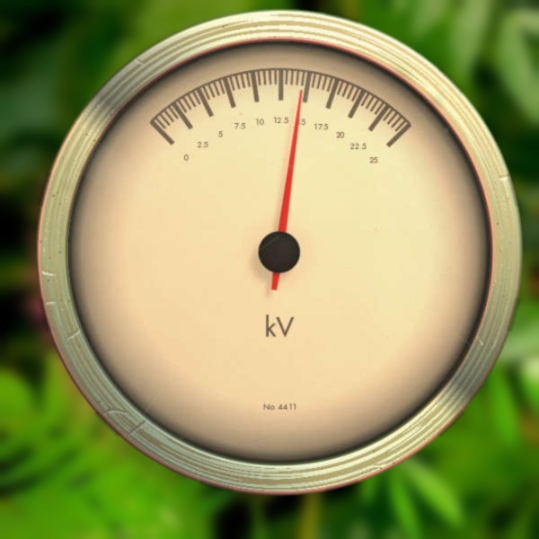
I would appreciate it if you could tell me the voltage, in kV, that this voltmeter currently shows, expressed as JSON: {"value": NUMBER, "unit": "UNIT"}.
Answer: {"value": 14.5, "unit": "kV"}
